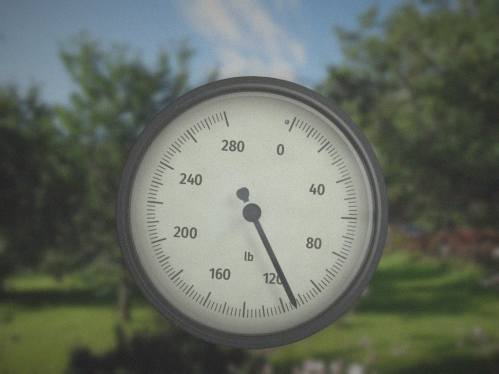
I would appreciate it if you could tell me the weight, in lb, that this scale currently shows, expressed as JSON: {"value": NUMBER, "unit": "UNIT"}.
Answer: {"value": 114, "unit": "lb"}
